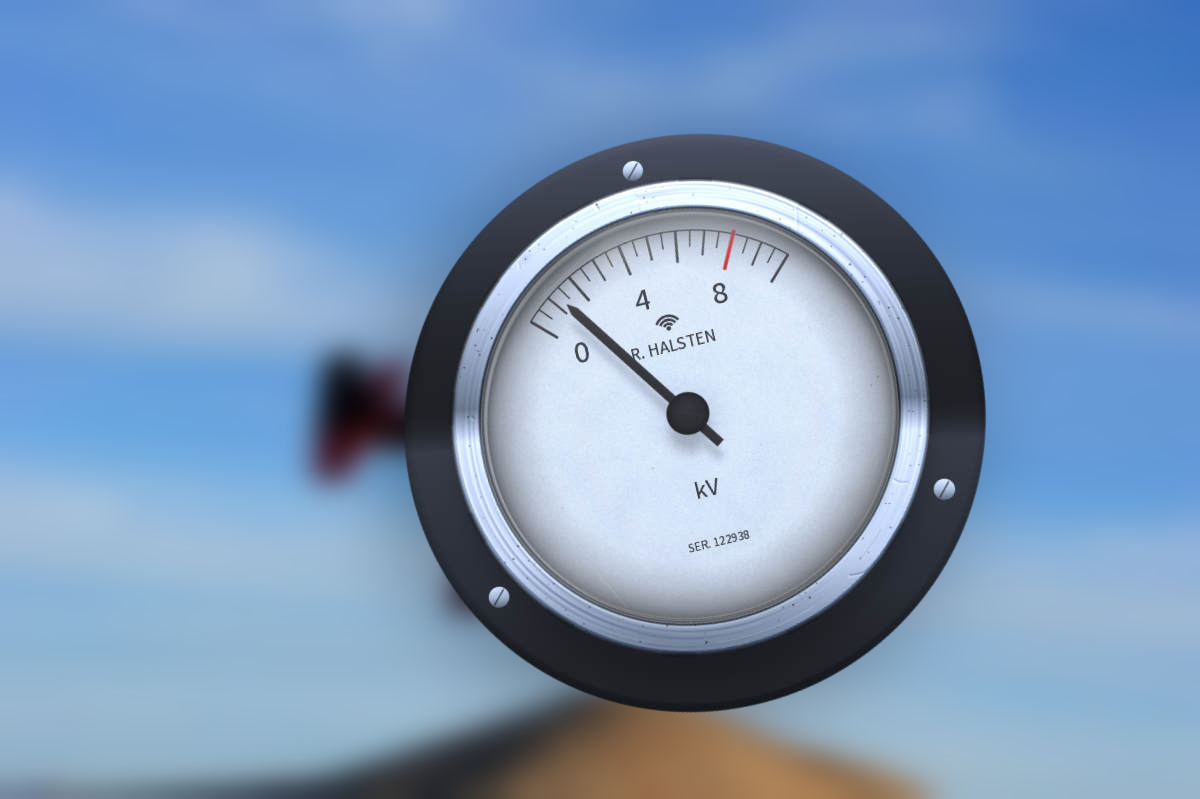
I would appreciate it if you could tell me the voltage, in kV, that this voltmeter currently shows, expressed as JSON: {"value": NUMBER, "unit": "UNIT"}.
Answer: {"value": 1.25, "unit": "kV"}
